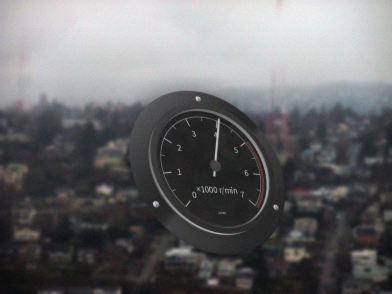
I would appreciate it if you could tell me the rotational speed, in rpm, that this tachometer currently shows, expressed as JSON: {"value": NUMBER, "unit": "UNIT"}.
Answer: {"value": 4000, "unit": "rpm"}
